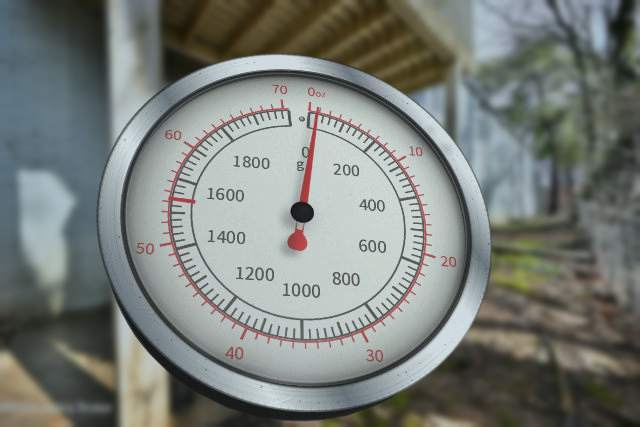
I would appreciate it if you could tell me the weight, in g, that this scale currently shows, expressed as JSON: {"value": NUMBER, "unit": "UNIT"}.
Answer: {"value": 20, "unit": "g"}
